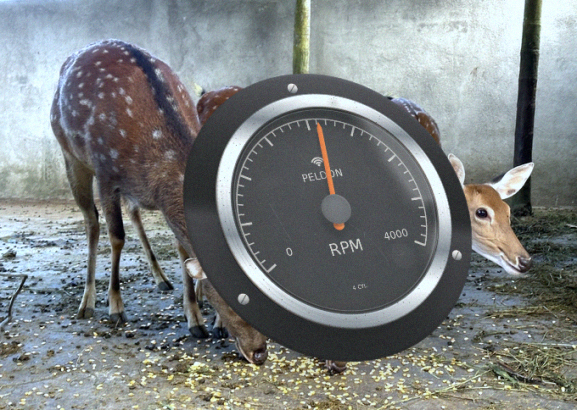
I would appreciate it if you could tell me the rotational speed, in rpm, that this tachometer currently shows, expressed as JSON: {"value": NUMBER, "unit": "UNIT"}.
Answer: {"value": 2100, "unit": "rpm"}
